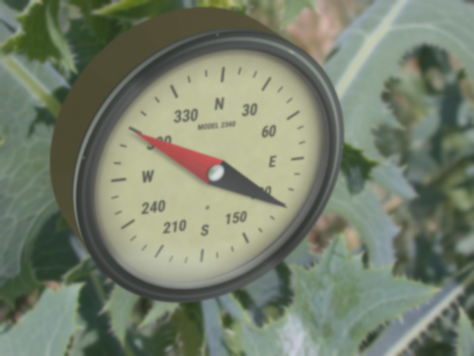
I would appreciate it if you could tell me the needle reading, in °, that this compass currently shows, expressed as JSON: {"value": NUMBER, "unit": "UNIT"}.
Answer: {"value": 300, "unit": "°"}
